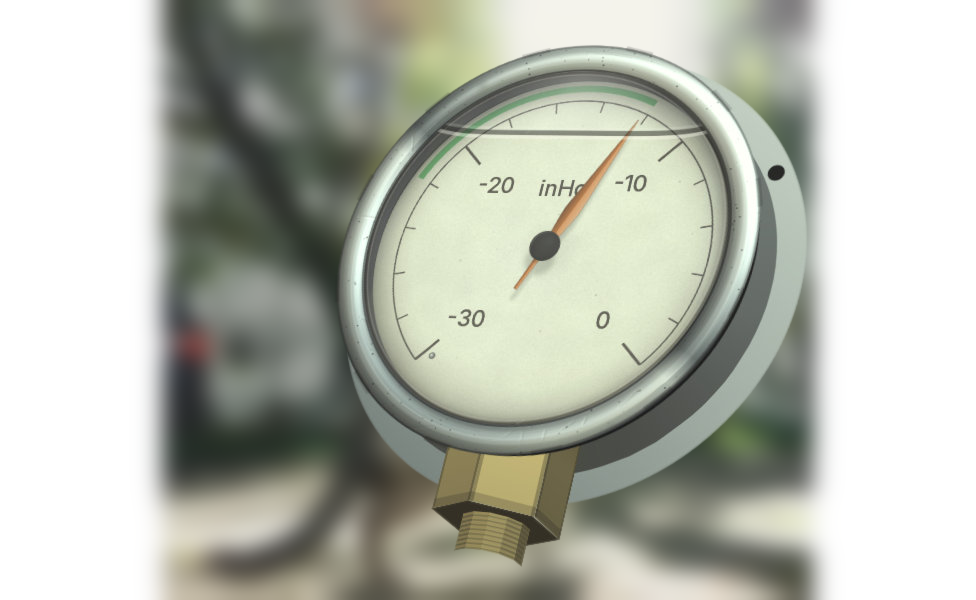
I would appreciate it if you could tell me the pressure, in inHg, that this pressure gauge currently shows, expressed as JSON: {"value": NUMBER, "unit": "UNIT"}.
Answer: {"value": -12, "unit": "inHg"}
